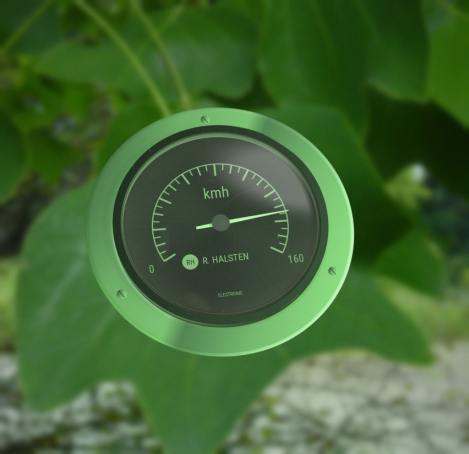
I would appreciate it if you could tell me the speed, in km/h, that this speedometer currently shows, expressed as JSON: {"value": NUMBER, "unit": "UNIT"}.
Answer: {"value": 135, "unit": "km/h"}
